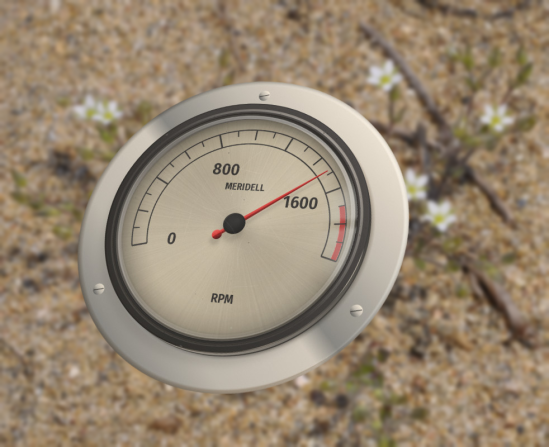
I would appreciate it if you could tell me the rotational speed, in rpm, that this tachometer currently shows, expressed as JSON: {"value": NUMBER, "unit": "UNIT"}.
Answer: {"value": 1500, "unit": "rpm"}
